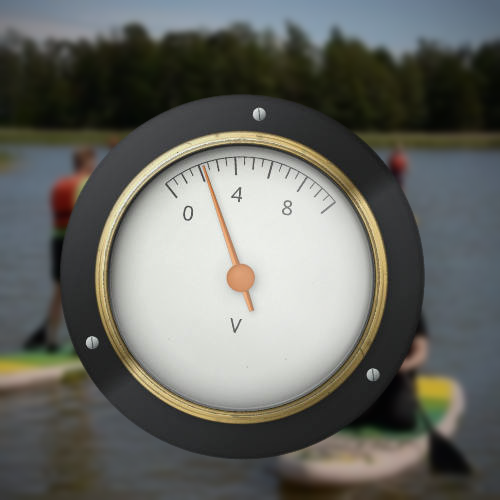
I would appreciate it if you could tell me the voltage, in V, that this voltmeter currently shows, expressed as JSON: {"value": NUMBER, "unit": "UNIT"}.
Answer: {"value": 2.25, "unit": "V"}
